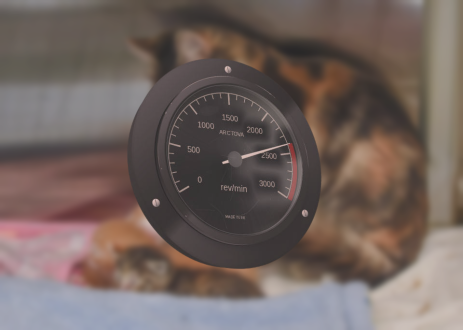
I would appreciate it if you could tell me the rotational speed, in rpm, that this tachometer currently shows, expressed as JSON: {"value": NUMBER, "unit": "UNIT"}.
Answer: {"value": 2400, "unit": "rpm"}
